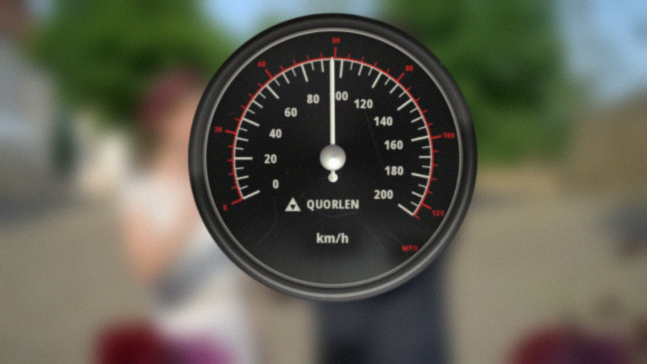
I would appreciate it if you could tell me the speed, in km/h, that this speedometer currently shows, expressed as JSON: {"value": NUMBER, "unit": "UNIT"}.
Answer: {"value": 95, "unit": "km/h"}
